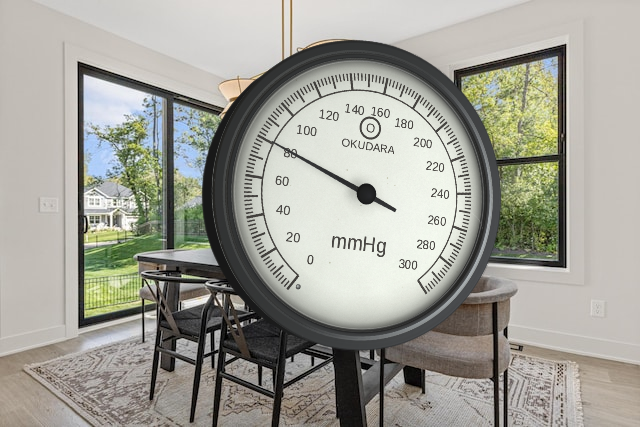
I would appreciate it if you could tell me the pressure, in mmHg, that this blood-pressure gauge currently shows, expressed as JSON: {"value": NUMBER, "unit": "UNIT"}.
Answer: {"value": 80, "unit": "mmHg"}
